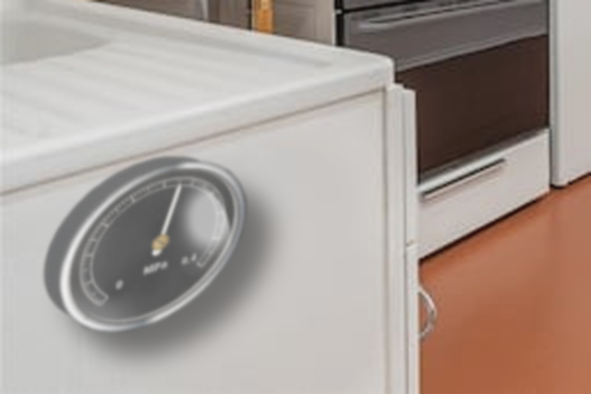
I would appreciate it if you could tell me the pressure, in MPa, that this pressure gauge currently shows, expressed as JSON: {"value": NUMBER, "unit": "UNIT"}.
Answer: {"value": 0.22, "unit": "MPa"}
